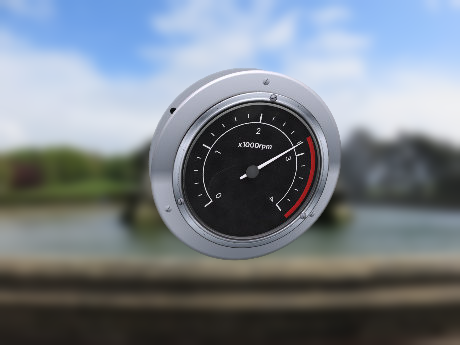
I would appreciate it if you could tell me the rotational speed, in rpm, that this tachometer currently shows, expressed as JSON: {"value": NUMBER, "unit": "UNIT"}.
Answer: {"value": 2800, "unit": "rpm"}
